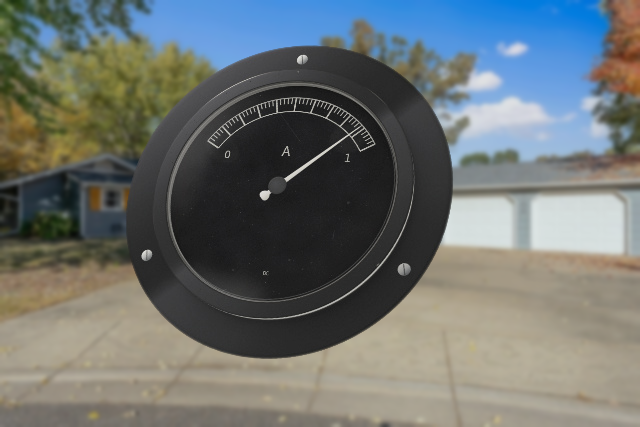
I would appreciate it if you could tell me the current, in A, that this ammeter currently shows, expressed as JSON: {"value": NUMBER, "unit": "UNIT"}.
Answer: {"value": 0.9, "unit": "A"}
